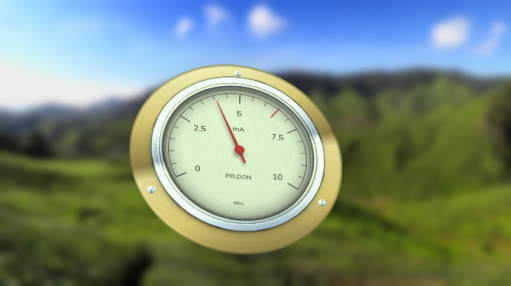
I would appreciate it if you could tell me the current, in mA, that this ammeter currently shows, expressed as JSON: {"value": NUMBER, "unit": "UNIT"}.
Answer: {"value": 4, "unit": "mA"}
